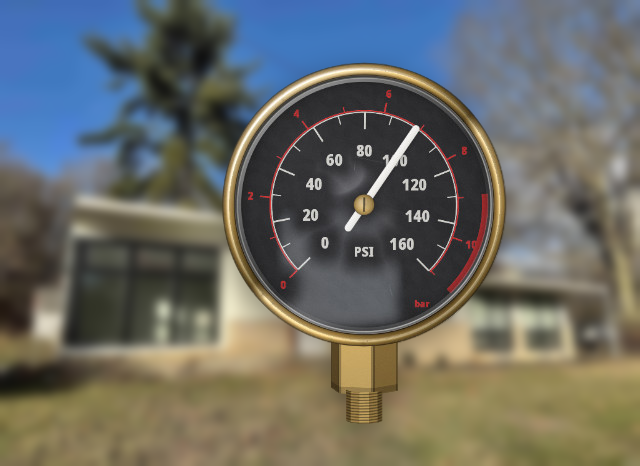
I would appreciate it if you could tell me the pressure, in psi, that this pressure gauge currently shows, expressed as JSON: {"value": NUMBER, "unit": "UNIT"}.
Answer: {"value": 100, "unit": "psi"}
